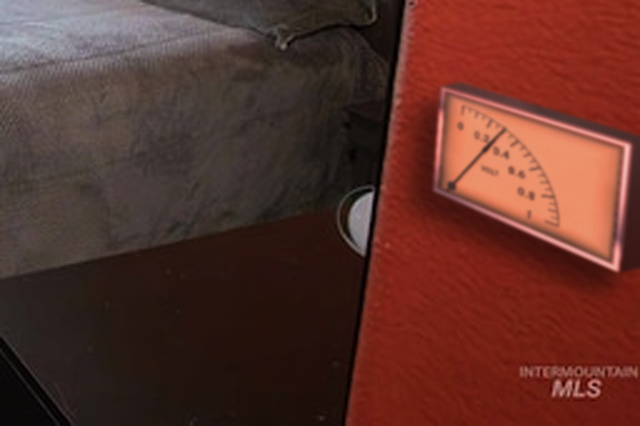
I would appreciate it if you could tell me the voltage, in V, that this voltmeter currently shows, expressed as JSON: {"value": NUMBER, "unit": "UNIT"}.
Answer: {"value": 0.3, "unit": "V"}
